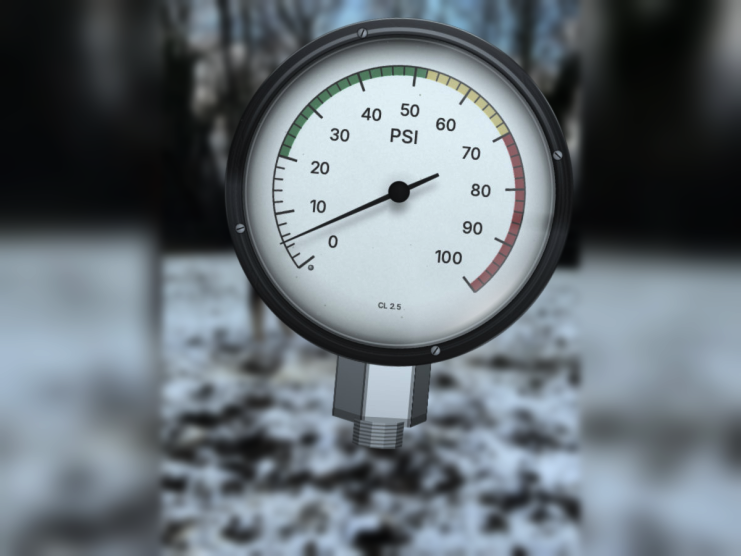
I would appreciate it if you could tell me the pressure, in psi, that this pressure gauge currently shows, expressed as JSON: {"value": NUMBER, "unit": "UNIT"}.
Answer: {"value": 5, "unit": "psi"}
